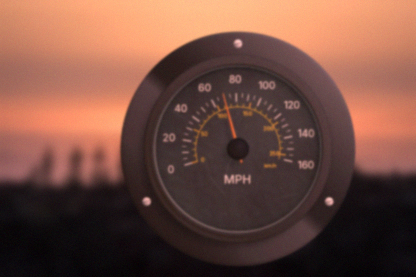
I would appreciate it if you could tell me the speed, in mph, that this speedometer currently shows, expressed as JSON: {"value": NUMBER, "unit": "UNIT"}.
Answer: {"value": 70, "unit": "mph"}
